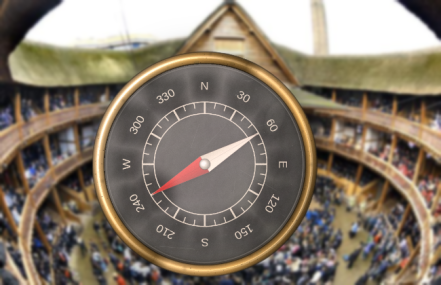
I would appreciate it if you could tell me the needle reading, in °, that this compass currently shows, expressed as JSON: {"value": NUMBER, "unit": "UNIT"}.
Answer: {"value": 240, "unit": "°"}
